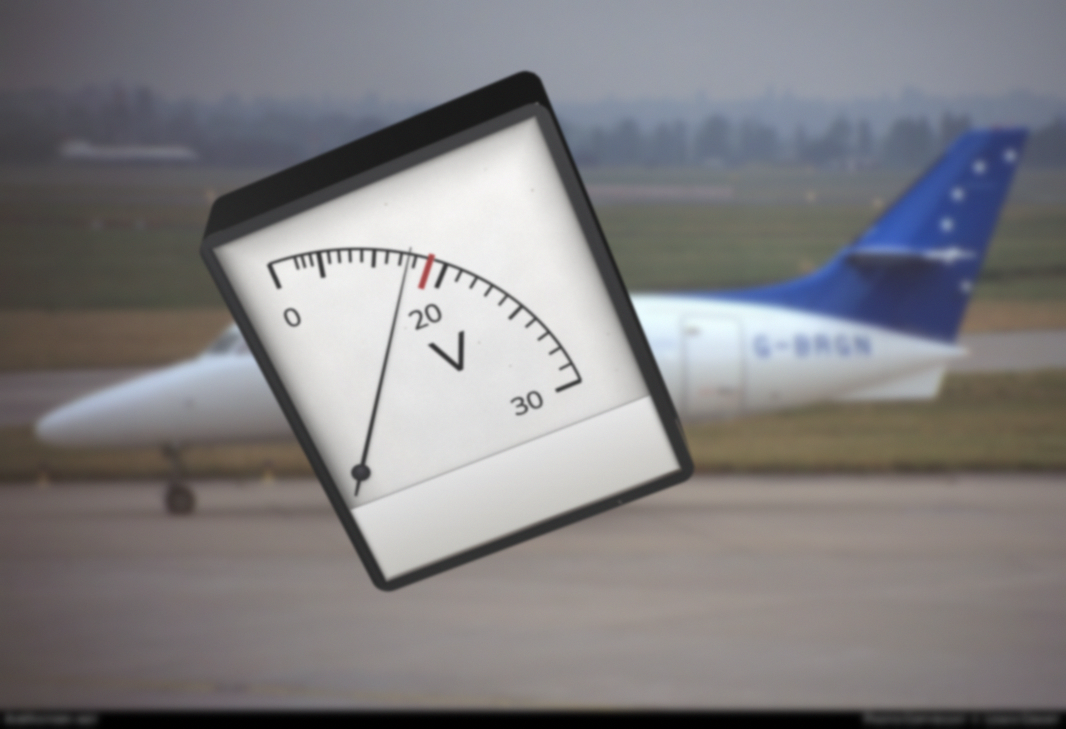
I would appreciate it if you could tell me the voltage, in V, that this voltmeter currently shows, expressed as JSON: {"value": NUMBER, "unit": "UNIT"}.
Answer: {"value": 17.5, "unit": "V"}
